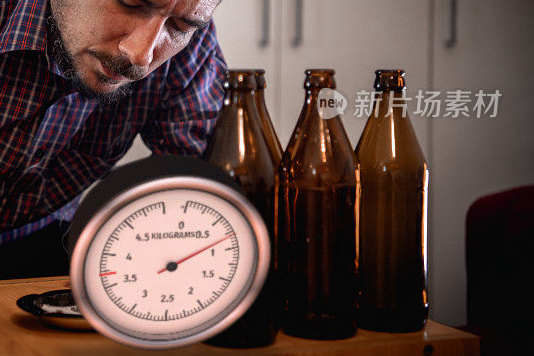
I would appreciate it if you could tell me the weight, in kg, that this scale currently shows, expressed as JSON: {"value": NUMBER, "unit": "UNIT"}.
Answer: {"value": 0.75, "unit": "kg"}
